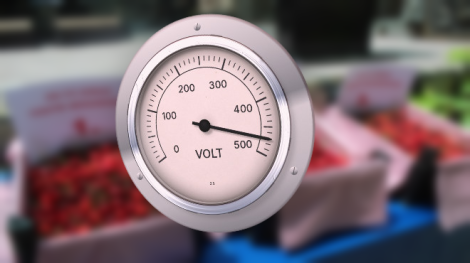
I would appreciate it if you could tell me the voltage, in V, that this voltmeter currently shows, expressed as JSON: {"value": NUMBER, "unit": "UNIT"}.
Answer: {"value": 470, "unit": "V"}
